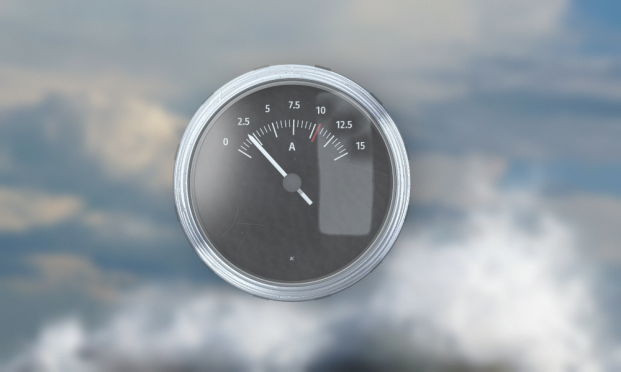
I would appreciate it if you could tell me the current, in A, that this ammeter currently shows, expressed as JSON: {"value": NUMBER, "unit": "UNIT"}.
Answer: {"value": 2, "unit": "A"}
